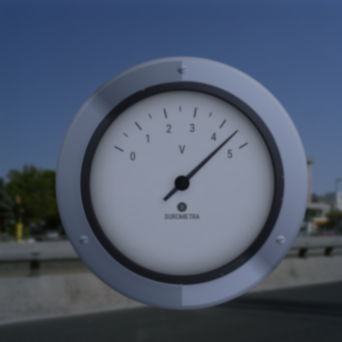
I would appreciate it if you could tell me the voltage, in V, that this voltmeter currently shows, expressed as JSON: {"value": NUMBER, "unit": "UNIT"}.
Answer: {"value": 4.5, "unit": "V"}
